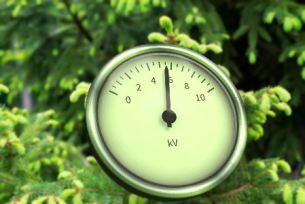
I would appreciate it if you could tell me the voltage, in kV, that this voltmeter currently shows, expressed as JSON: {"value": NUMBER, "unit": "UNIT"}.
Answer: {"value": 5.5, "unit": "kV"}
